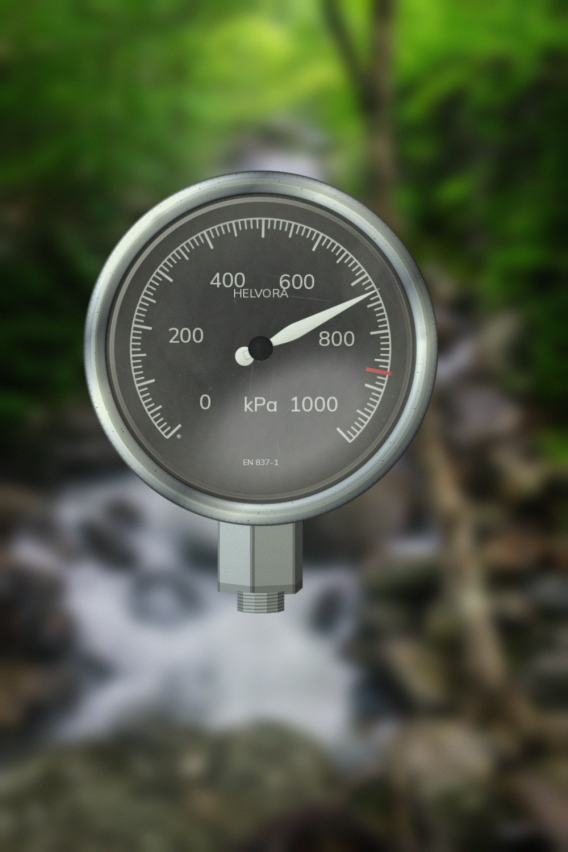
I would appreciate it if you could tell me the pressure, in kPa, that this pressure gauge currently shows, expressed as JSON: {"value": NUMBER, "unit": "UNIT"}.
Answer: {"value": 730, "unit": "kPa"}
